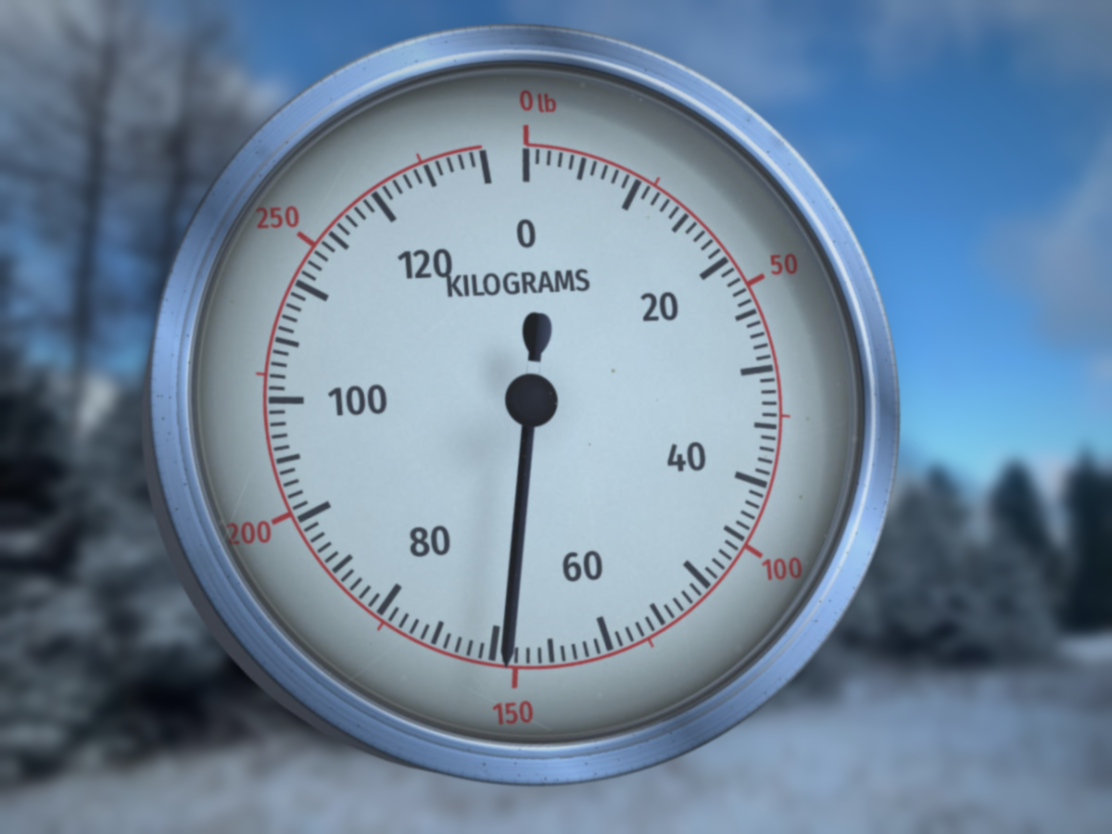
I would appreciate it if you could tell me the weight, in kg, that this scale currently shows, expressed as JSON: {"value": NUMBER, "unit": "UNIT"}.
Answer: {"value": 69, "unit": "kg"}
